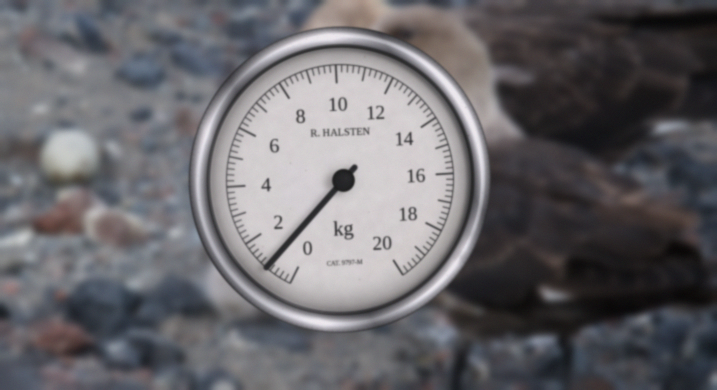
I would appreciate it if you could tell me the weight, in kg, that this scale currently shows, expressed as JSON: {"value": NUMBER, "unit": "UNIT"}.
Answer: {"value": 1, "unit": "kg"}
